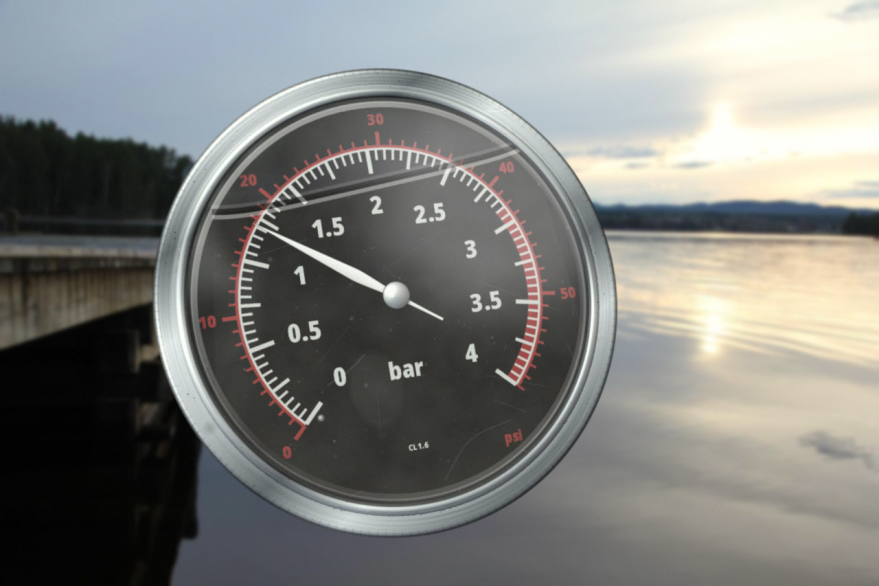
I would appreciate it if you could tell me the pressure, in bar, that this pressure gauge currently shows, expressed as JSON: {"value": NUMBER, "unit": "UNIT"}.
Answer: {"value": 1.2, "unit": "bar"}
